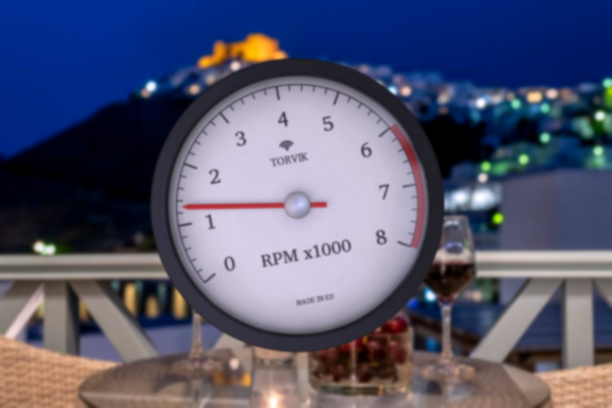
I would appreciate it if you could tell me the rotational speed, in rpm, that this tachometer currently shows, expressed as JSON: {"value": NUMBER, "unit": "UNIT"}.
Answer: {"value": 1300, "unit": "rpm"}
